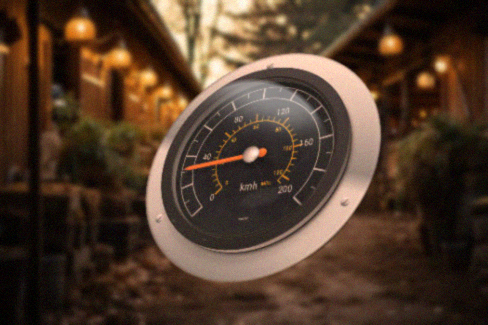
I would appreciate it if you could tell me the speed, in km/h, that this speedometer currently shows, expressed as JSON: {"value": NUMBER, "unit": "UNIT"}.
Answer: {"value": 30, "unit": "km/h"}
